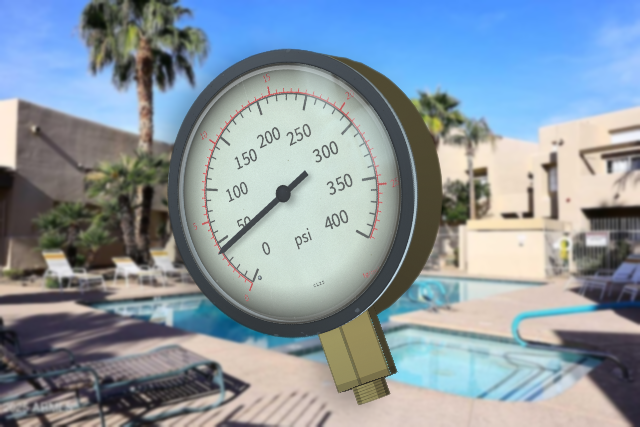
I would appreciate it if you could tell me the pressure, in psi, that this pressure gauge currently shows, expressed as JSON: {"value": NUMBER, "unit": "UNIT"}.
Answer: {"value": 40, "unit": "psi"}
